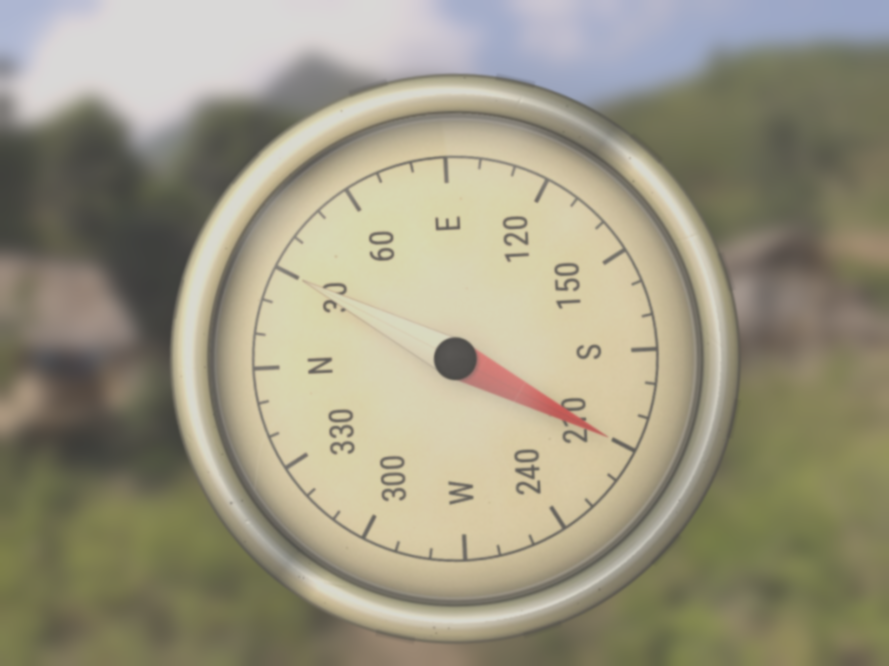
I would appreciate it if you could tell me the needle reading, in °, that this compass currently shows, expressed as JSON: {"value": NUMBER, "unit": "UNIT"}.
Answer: {"value": 210, "unit": "°"}
